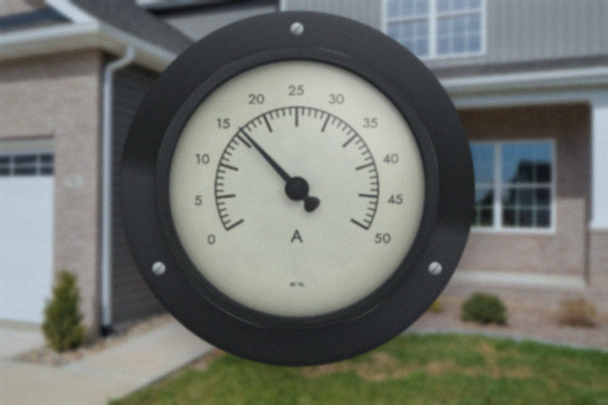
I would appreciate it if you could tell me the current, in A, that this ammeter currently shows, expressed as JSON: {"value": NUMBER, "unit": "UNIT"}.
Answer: {"value": 16, "unit": "A"}
